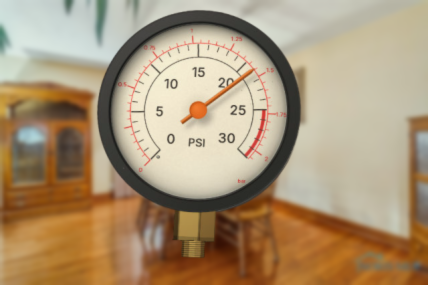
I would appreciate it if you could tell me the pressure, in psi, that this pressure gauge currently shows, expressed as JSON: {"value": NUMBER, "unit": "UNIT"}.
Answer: {"value": 21, "unit": "psi"}
